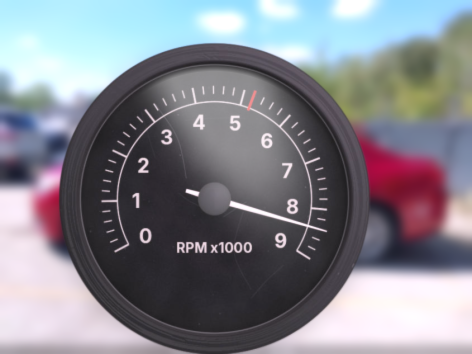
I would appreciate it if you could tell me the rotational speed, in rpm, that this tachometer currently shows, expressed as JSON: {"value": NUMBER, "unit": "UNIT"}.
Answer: {"value": 8400, "unit": "rpm"}
